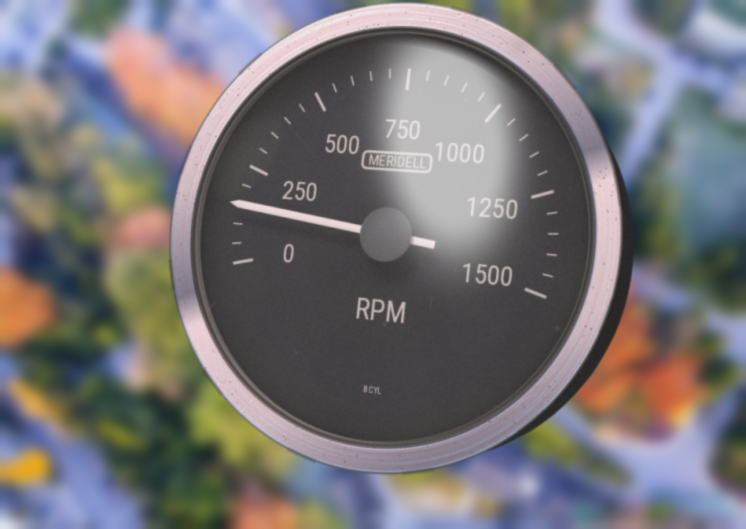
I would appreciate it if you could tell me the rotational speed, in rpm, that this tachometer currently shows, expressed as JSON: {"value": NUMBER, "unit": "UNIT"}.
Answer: {"value": 150, "unit": "rpm"}
